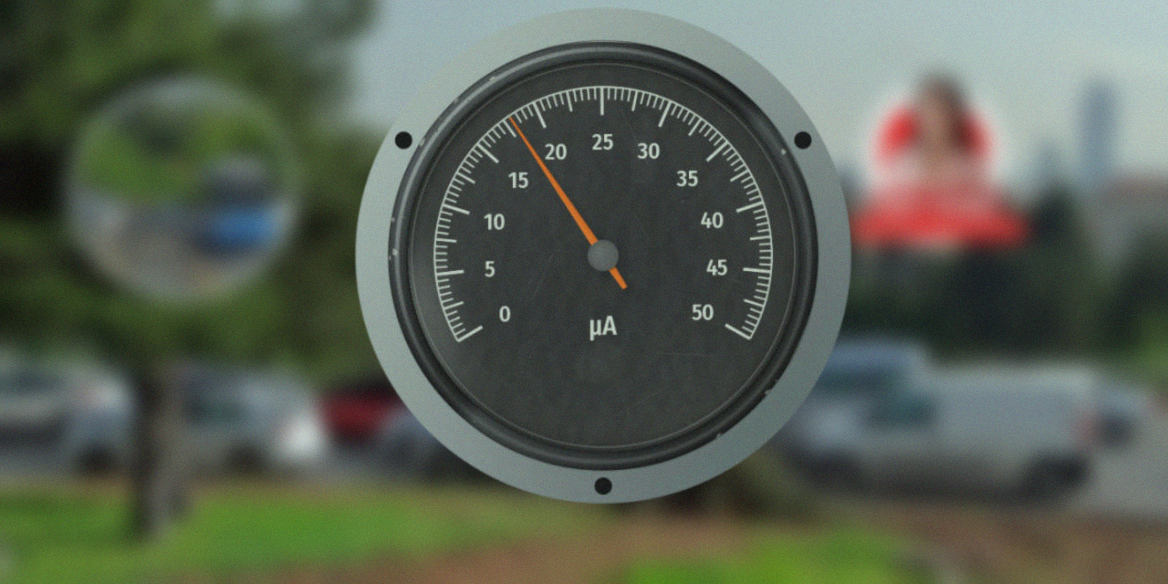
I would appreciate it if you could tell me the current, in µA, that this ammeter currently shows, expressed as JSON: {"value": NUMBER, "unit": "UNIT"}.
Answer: {"value": 18, "unit": "µA"}
